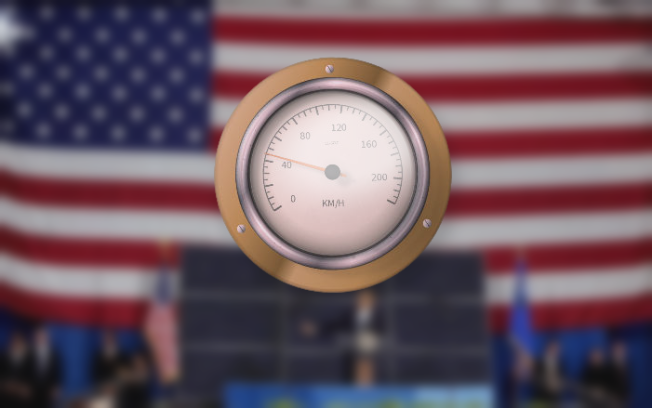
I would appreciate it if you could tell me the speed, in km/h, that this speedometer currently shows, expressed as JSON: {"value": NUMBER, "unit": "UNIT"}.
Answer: {"value": 45, "unit": "km/h"}
